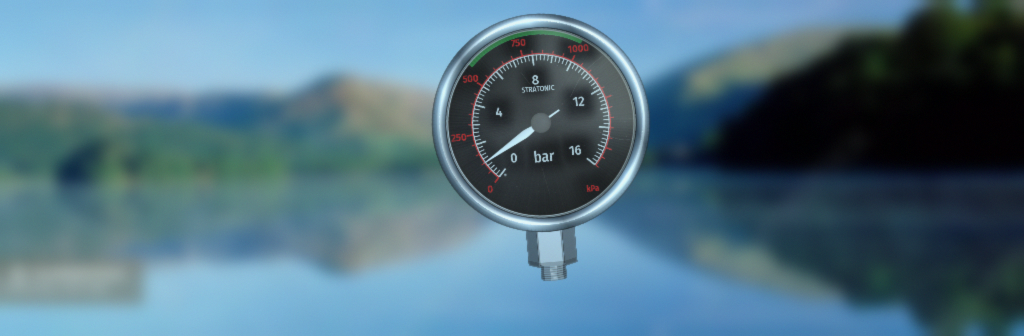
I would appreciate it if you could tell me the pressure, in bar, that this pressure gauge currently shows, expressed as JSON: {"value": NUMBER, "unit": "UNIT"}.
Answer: {"value": 1, "unit": "bar"}
